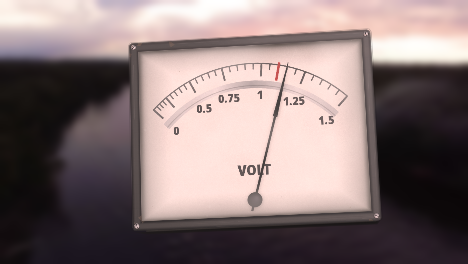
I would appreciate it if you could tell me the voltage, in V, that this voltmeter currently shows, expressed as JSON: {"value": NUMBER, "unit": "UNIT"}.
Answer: {"value": 1.15, "unit": "V"}
